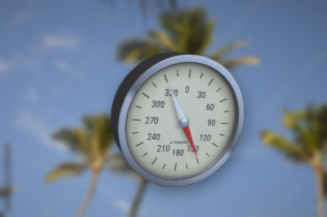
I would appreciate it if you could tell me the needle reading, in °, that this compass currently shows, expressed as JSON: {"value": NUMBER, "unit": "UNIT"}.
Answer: {"value": 150, "unit": "°"}
